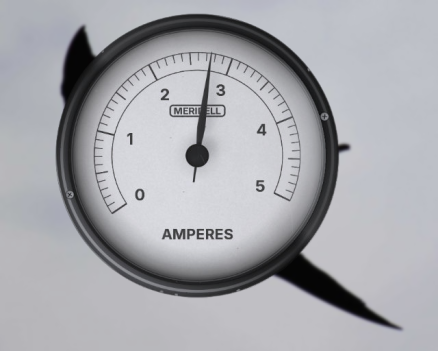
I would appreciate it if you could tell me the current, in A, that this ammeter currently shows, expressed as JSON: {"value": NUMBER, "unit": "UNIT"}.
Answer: {"value": 2.75, "unit": "A"}
